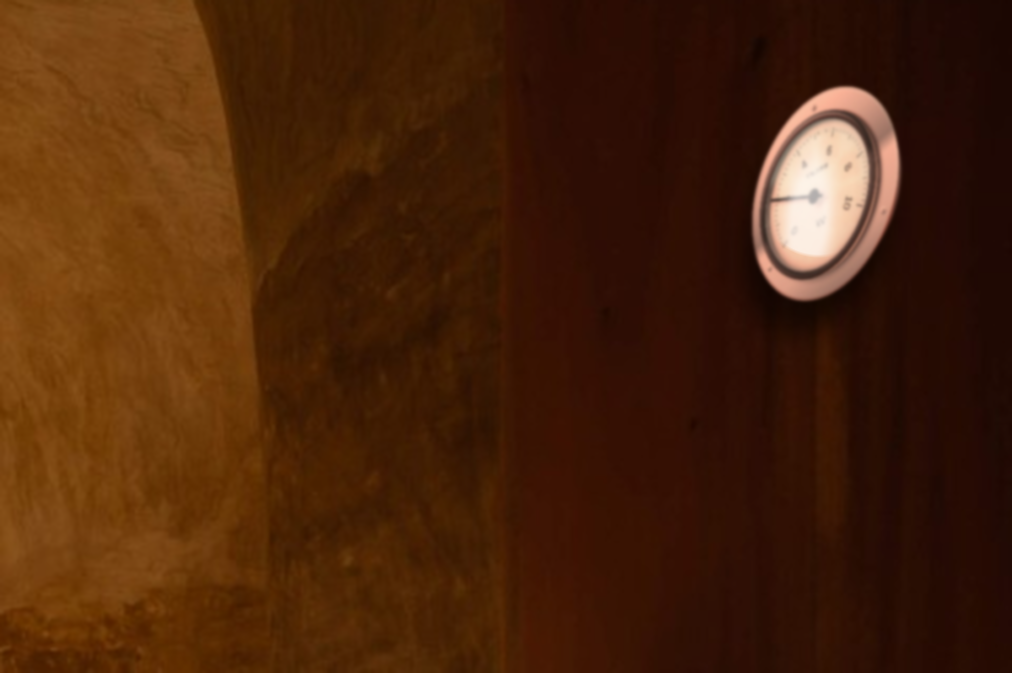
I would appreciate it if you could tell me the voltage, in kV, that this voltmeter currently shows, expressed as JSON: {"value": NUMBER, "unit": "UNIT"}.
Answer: {"value": 2, "unit": "kV"}
